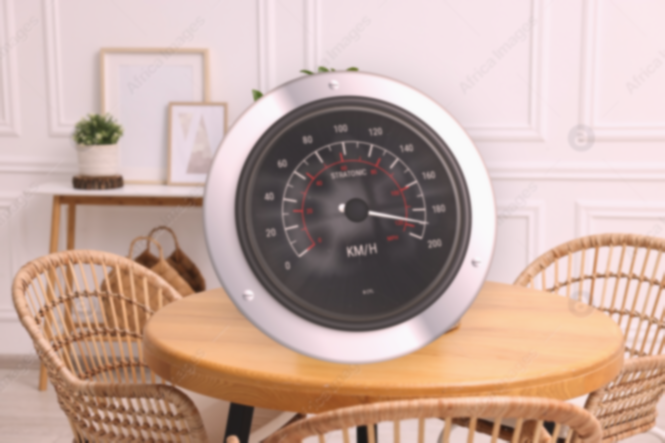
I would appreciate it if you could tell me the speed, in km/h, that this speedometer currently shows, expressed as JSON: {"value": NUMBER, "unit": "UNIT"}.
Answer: {"value": 190, "unit": "km/h"}
